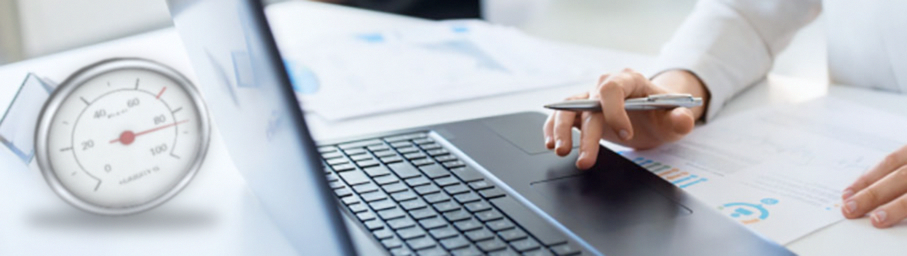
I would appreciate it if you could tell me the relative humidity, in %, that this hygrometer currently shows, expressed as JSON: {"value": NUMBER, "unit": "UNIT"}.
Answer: {"value": 85, "unit": "%"}
